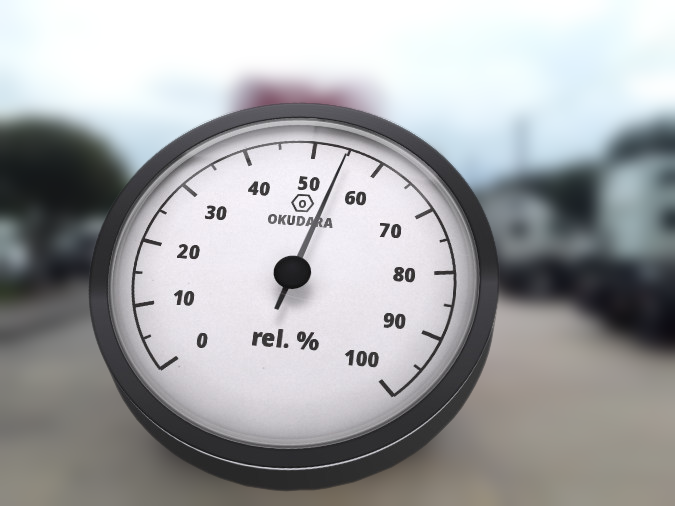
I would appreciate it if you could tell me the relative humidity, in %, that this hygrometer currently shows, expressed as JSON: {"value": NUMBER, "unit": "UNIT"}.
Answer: {"value": 55, "unit": "%"}
